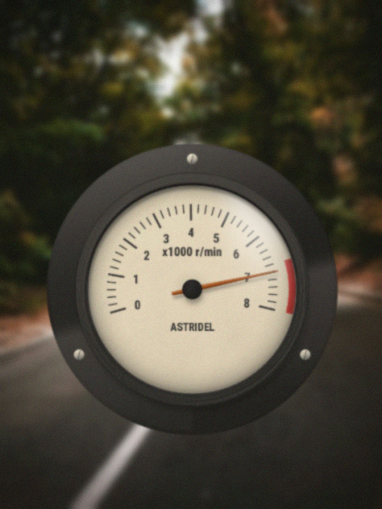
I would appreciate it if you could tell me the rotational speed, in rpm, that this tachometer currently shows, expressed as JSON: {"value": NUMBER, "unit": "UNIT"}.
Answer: {"value": 7000, "unit": "rpm"}
